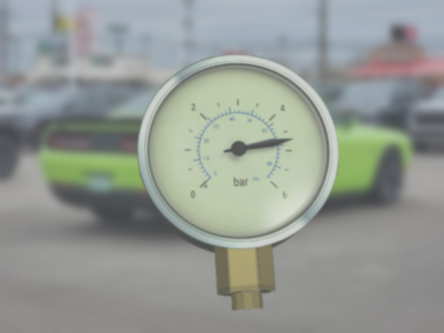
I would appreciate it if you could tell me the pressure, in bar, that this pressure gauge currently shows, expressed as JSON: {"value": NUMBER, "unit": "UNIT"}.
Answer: {"value": 4.75, "unit": "bar"}
